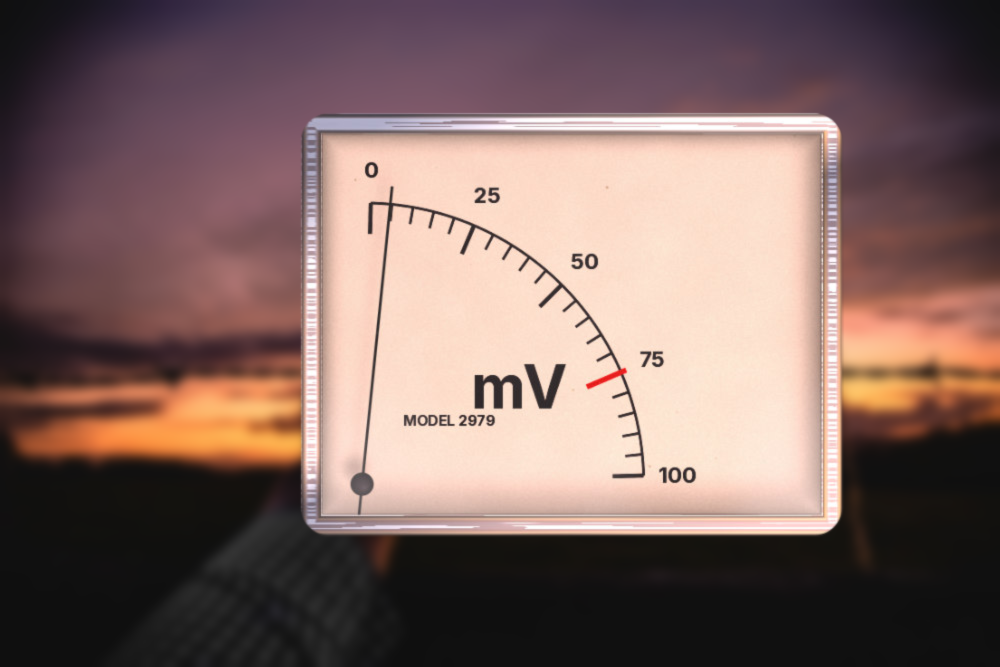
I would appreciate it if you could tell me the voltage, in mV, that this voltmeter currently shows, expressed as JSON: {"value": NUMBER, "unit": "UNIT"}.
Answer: {"value": 5, "unit": "mV"}
